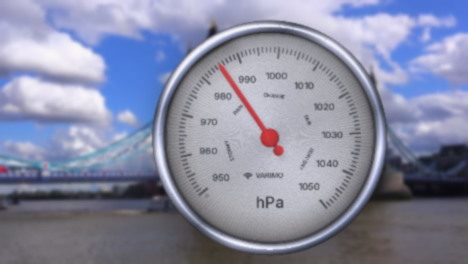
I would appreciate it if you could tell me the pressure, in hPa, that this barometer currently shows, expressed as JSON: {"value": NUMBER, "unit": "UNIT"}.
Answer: {"value": 985, "unit": "hPa"}
